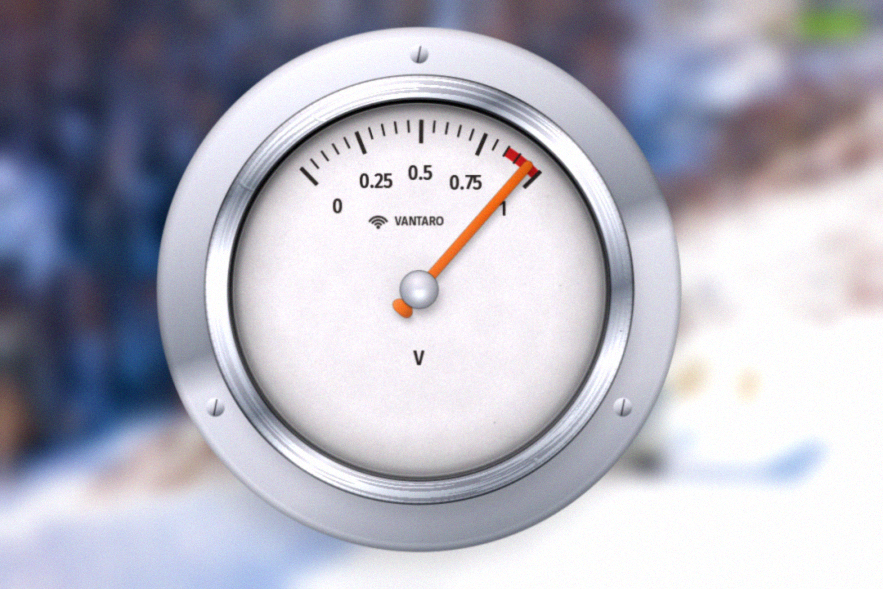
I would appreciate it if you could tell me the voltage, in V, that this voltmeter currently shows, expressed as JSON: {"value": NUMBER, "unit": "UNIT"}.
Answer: {"value": 0.95, "unit": "V"}
